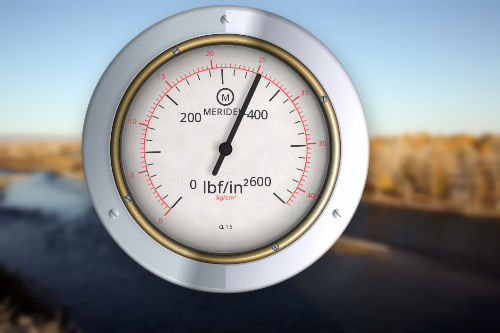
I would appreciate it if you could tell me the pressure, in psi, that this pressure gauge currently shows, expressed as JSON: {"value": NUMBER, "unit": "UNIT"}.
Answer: {"value": 360, "unit": "psi"}
